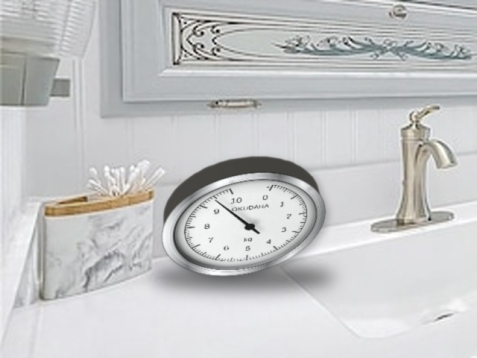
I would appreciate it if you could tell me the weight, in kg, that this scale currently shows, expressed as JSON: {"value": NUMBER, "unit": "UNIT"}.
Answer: {"value": 9.5, "unit": "kg"}
